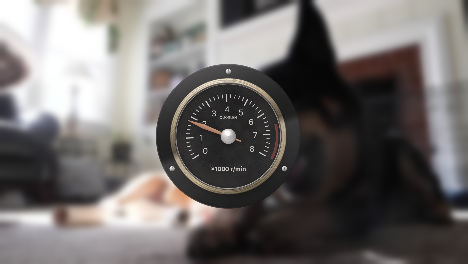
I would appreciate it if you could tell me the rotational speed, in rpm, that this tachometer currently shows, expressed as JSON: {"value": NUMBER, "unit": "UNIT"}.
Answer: {"value": 1800, "unit": "rpm"}
